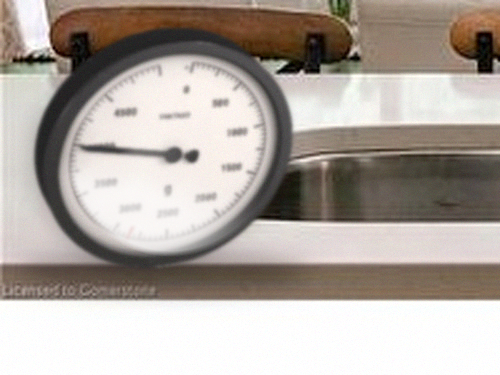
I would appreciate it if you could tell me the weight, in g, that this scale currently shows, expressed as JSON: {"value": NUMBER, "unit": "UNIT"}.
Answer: {"value": 4000, "unit": "g"}
